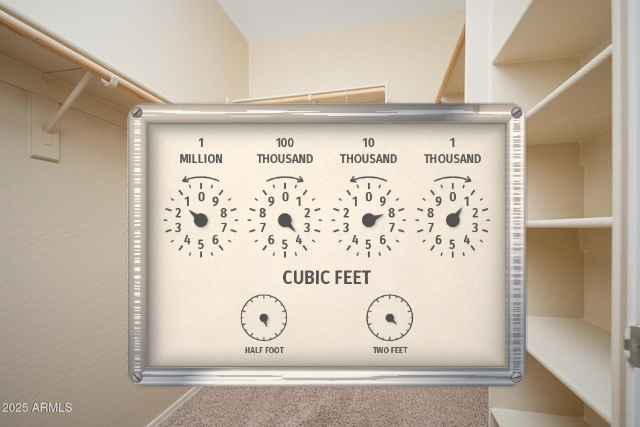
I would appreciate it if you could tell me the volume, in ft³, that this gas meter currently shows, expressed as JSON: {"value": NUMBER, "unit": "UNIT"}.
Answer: {"value": 138100, "unit": "ft³"}
